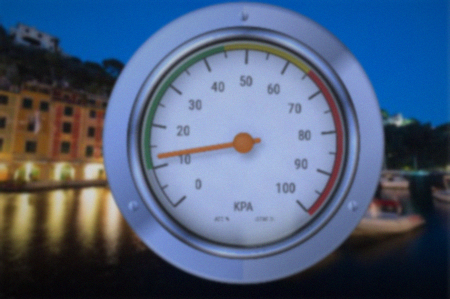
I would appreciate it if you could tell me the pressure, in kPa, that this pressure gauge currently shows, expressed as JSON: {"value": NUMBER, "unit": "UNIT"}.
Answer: {"value": 12.5, "unit": "kPa"}
